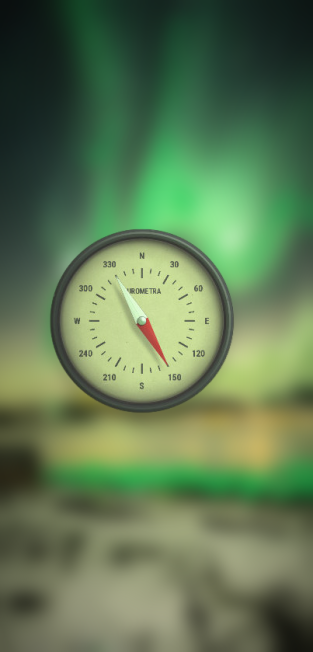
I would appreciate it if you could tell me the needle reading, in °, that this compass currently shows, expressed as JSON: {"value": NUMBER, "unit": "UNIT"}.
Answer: {"value": 150, "unit": "°"}
